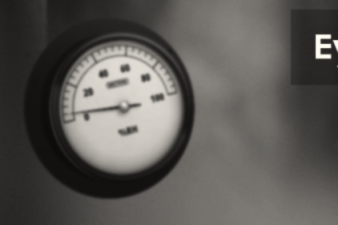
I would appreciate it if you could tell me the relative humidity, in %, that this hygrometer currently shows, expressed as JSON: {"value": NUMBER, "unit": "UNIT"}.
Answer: {"value": 4, "unit": "%"}
